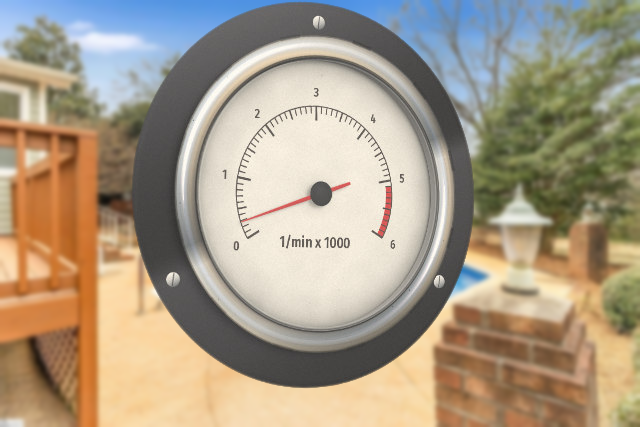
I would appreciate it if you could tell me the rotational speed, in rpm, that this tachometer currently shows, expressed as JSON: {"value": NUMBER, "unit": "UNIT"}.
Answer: {"value": 300, "unit": "rpm"}
